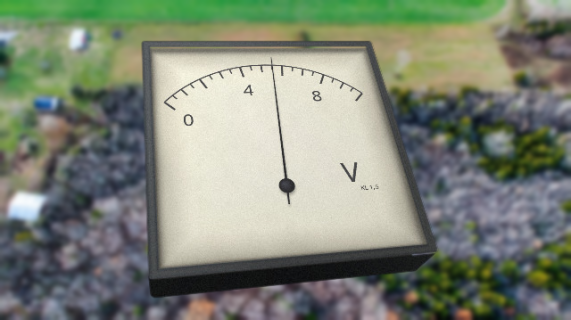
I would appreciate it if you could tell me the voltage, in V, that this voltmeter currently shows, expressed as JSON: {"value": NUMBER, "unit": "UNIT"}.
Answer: {"value": 5.5, "unit": "V"}
